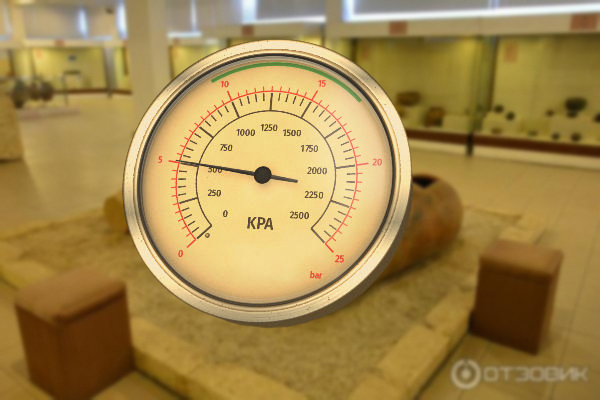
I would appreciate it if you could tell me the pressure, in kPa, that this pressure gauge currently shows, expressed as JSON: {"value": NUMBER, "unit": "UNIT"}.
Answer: {"value": 500, "unit": "kPa"}
